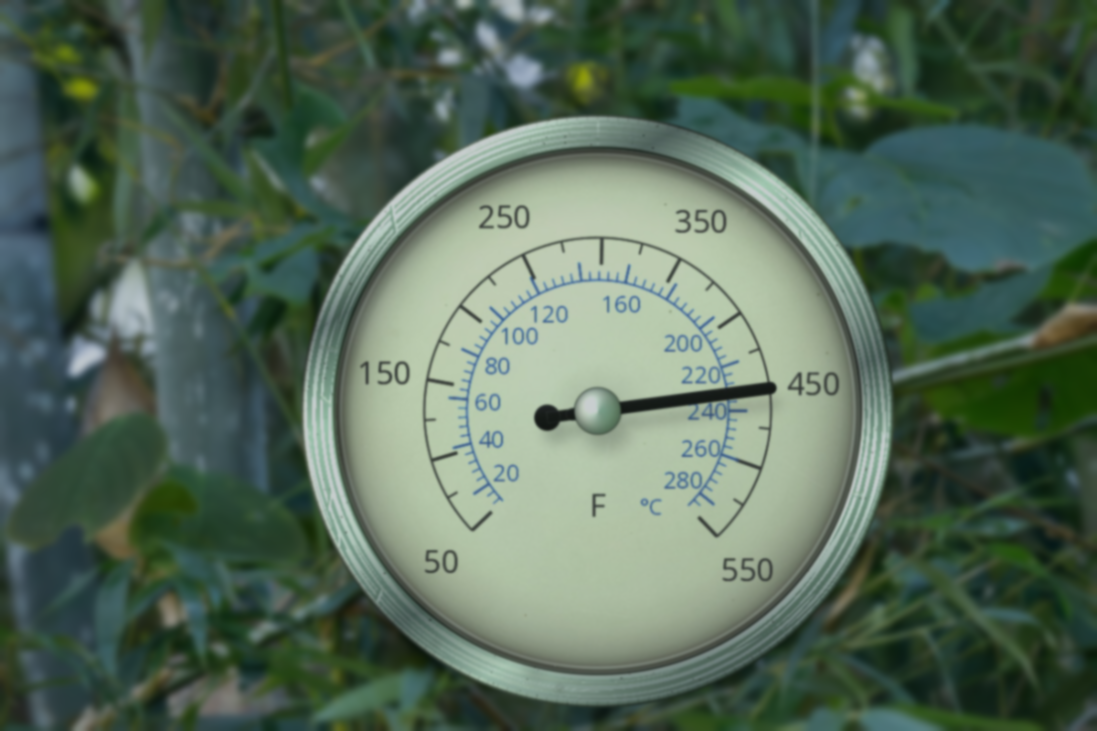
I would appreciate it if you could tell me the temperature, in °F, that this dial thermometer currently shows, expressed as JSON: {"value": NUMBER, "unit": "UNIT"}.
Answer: {"value": 450, "unit": "°F"}
